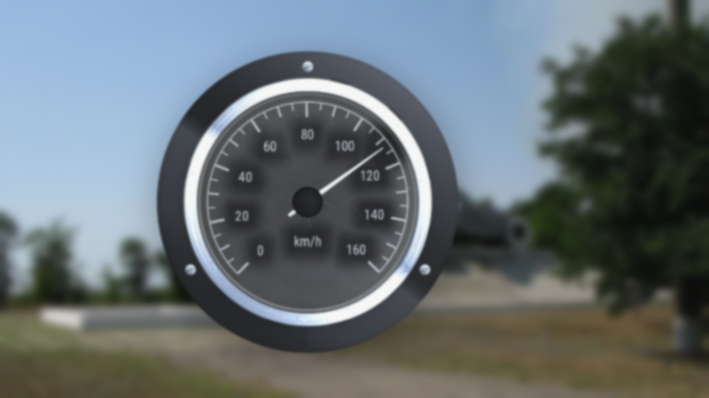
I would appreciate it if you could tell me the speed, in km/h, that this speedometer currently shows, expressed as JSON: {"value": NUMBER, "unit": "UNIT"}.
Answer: {"value": 112.5, "unit": "km/h"}
